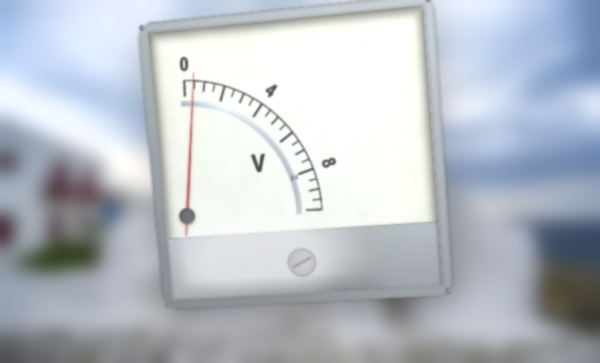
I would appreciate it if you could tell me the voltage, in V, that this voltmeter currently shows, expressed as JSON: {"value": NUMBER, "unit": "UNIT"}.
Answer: {"value": 0.5, "unit": "V"}
